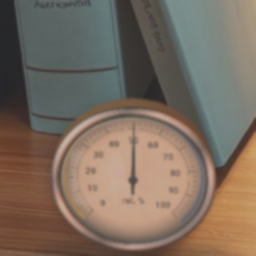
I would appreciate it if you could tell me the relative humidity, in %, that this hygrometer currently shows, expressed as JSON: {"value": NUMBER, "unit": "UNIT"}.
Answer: {"value": 50, "unit": "%"}
